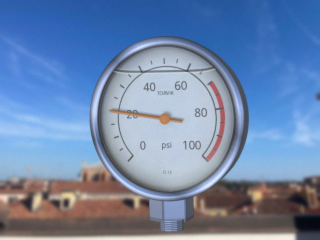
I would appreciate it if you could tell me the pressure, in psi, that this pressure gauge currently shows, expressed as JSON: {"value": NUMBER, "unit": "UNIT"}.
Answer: {"value": 20, "unit": "psi"}
